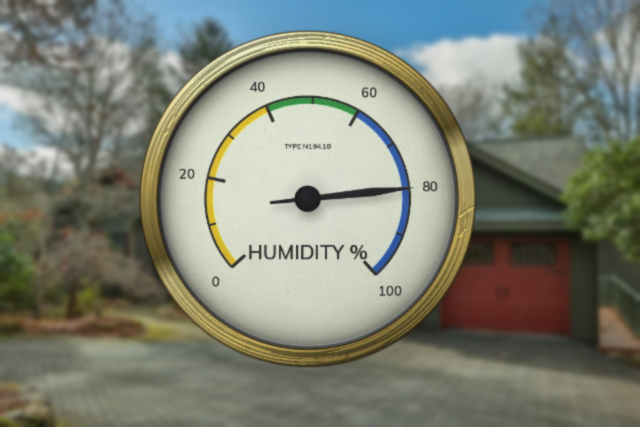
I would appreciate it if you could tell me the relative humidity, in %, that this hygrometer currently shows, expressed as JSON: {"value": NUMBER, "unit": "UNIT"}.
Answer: {"value": 80, "unit": "%"}
